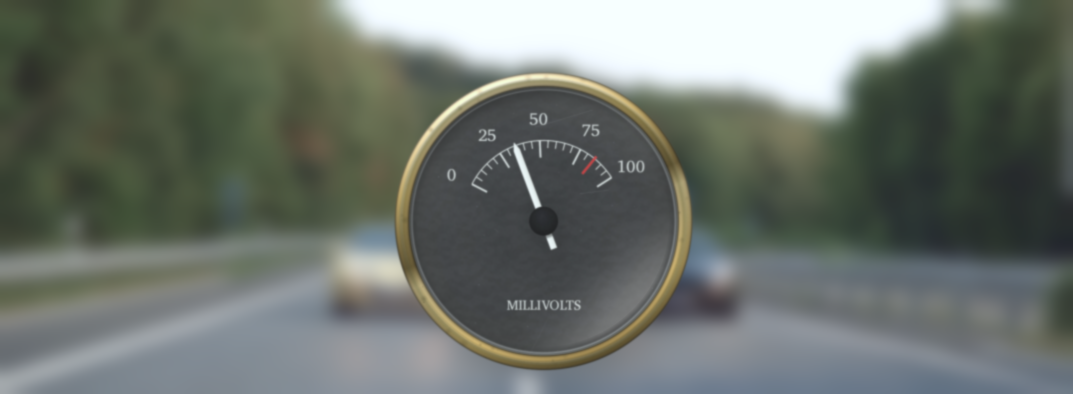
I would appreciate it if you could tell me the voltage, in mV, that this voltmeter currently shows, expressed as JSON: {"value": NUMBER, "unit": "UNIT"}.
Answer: {"value": 35, "unit": "mV"}
